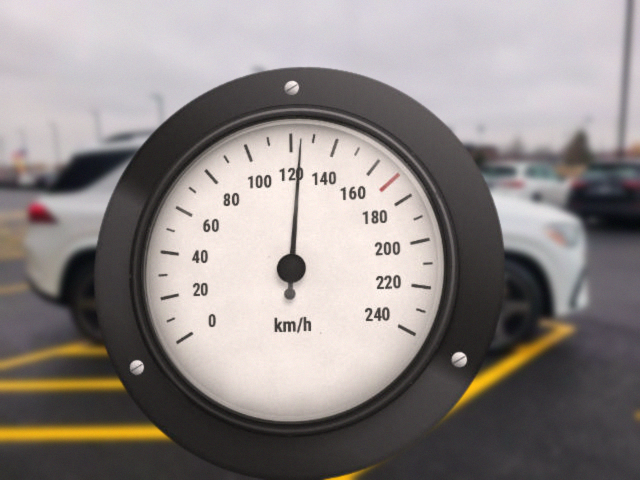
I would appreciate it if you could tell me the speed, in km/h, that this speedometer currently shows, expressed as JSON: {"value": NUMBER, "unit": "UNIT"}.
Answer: {"value": 125, "unit": "km/h"}
